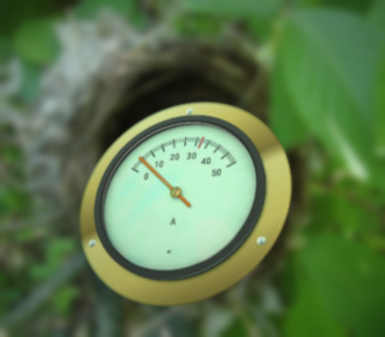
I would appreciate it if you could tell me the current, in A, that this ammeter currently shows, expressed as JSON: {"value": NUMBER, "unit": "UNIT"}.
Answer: {"value": 5, "unit": "A"}
